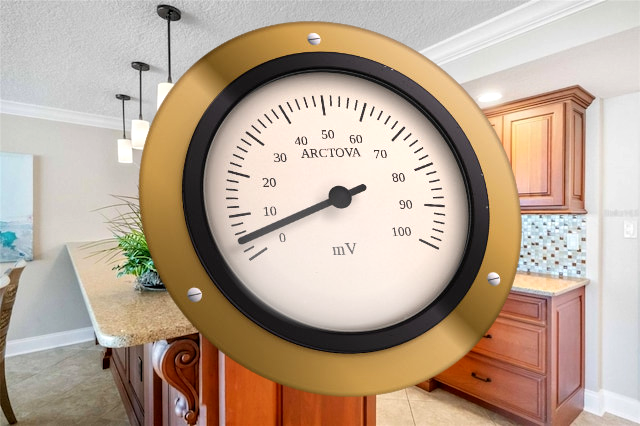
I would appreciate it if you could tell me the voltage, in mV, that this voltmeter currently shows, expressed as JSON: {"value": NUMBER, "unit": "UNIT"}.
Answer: {"value": 4, "unit": "mV"}
